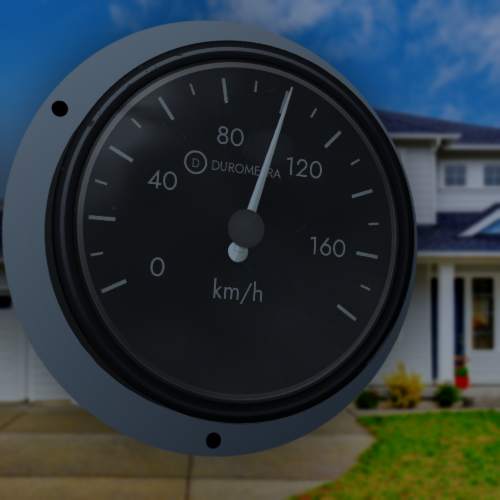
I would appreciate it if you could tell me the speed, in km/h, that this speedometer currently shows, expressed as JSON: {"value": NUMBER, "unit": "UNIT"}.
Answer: {"value": 100, "unit": "km/h"}
